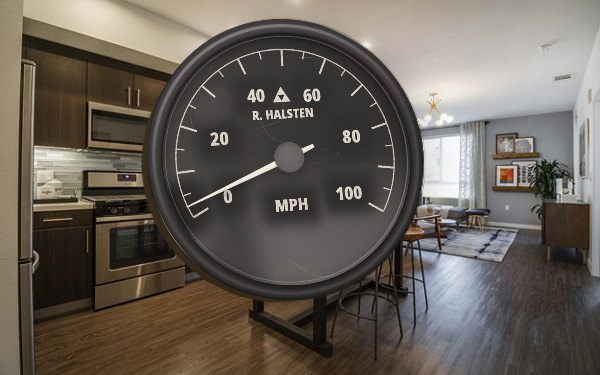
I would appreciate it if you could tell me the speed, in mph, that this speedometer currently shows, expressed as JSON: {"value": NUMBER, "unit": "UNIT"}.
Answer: {"value": 2.5, "unit": "mph"}
